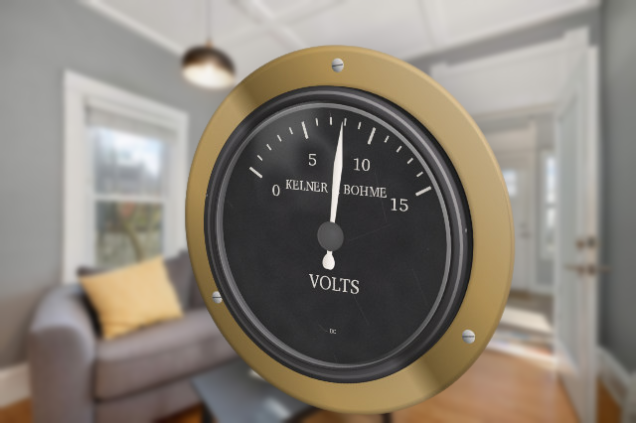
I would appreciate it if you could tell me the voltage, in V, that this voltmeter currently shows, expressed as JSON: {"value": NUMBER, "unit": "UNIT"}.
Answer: {"value": 8, "unit": "V"}
